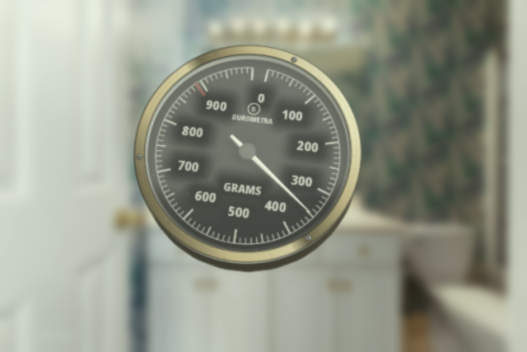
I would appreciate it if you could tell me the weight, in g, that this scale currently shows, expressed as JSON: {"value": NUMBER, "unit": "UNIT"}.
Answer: {"value": 350, "unit": "g"}
